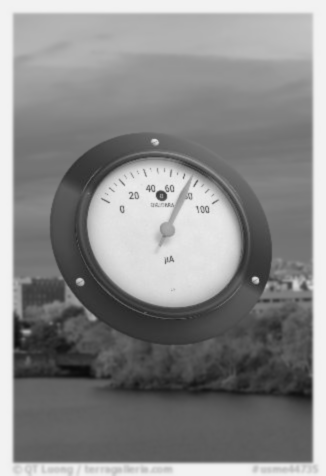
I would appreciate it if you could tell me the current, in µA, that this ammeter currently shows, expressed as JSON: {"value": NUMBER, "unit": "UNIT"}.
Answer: {"value": 75, "unit": "µA"}
